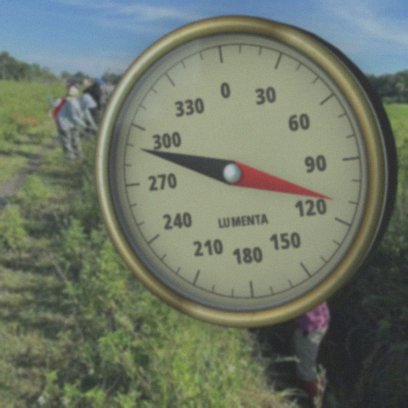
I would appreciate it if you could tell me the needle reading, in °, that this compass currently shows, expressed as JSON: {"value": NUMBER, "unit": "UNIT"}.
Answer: {"value": 110, "unit": "°"}
